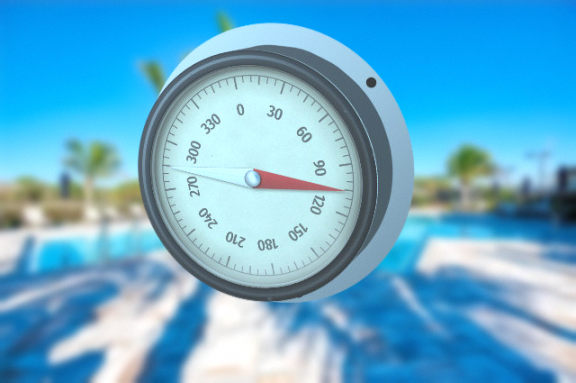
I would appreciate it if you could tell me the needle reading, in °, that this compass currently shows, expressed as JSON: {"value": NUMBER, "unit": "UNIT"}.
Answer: {"value": 105, "unit": "°"}
